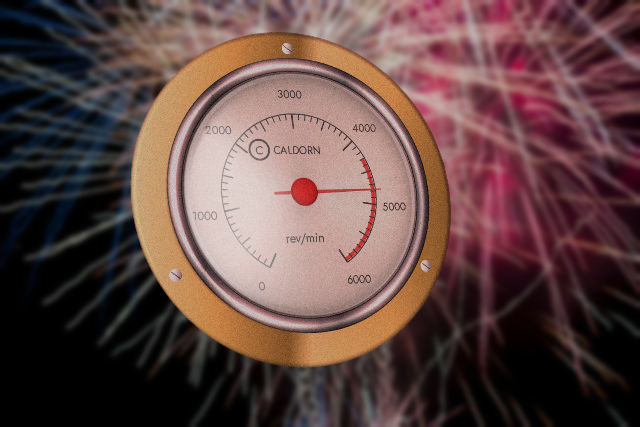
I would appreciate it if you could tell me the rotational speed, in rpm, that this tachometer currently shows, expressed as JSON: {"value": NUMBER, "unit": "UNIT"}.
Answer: {"value": 4800, "unit": "rpm"}
